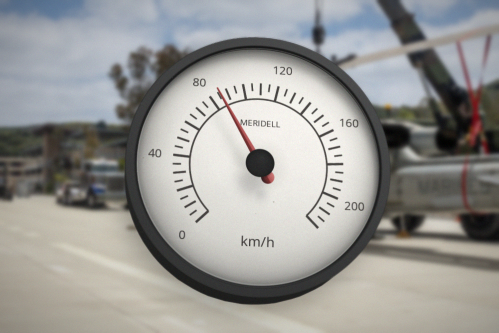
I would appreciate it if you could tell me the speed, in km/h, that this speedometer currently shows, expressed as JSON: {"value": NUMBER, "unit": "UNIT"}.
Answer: {"value": 85, "unit": "km/h"}
